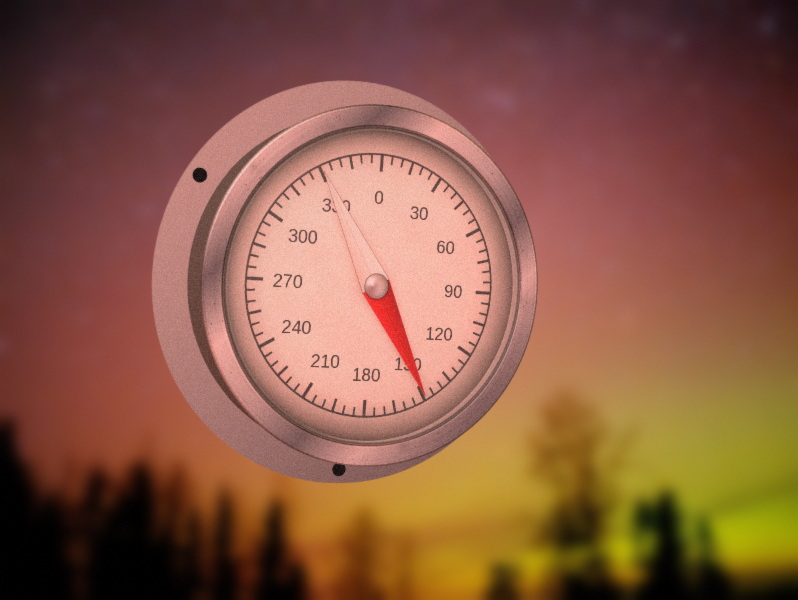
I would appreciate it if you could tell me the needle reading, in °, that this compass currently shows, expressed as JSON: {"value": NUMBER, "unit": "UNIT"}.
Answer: {"value": 150, "unit": "°"}
